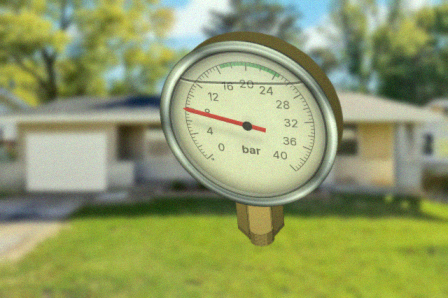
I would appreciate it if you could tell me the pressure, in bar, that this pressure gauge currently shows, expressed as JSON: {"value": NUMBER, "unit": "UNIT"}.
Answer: {"value": 8, "unit": "bar"}
